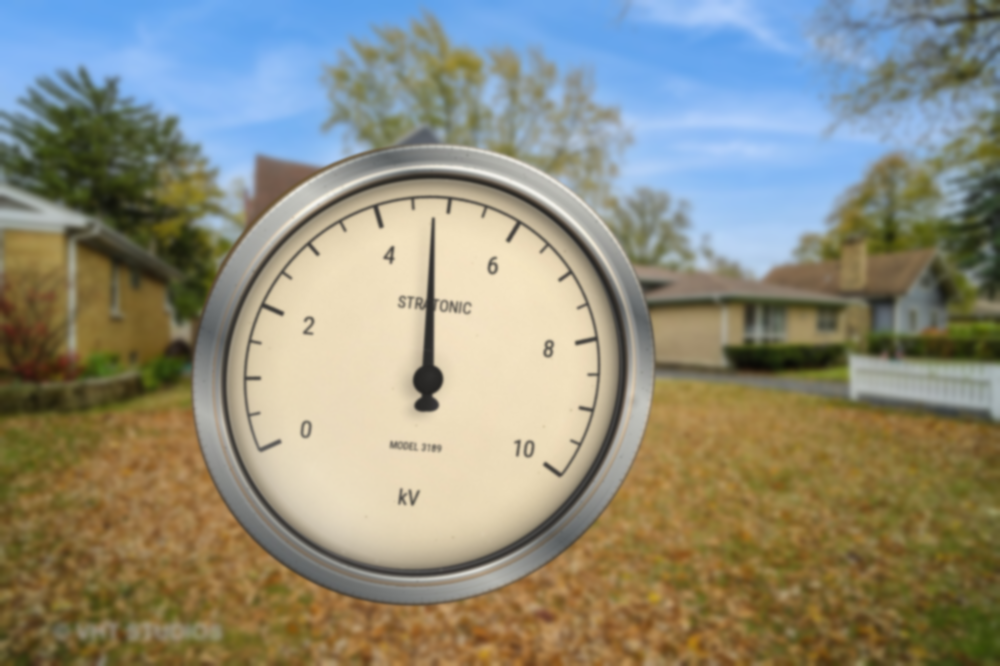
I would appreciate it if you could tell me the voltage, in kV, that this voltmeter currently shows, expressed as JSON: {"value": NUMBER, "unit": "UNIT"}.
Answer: {"value": 4.75, "unit": "kV"}
